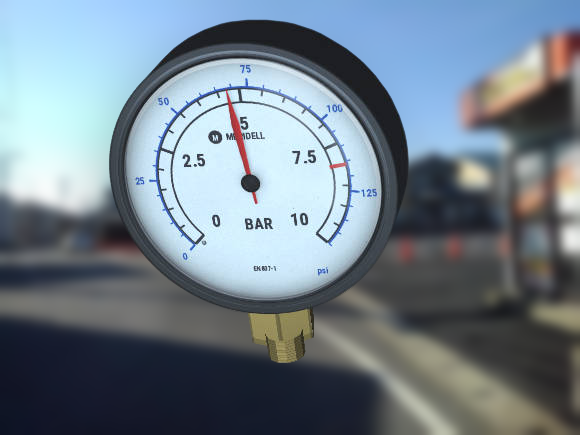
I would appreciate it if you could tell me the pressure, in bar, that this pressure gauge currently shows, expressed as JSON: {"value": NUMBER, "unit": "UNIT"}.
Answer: {"value": 4.75, "unit": "bar"}
